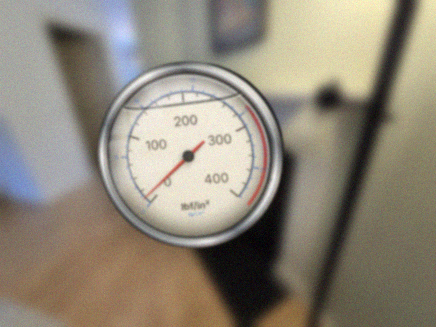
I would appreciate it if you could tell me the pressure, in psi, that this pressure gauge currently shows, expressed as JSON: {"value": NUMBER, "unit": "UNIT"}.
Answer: {"value": 10, "unit": "psi"}
